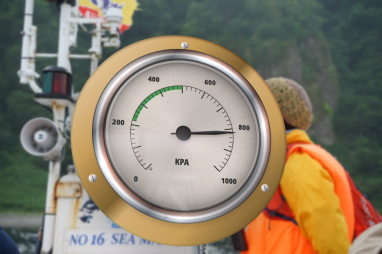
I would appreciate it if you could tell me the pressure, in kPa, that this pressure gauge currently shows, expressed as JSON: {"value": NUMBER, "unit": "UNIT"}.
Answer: {"value": 820, "unit": "kPa"}
